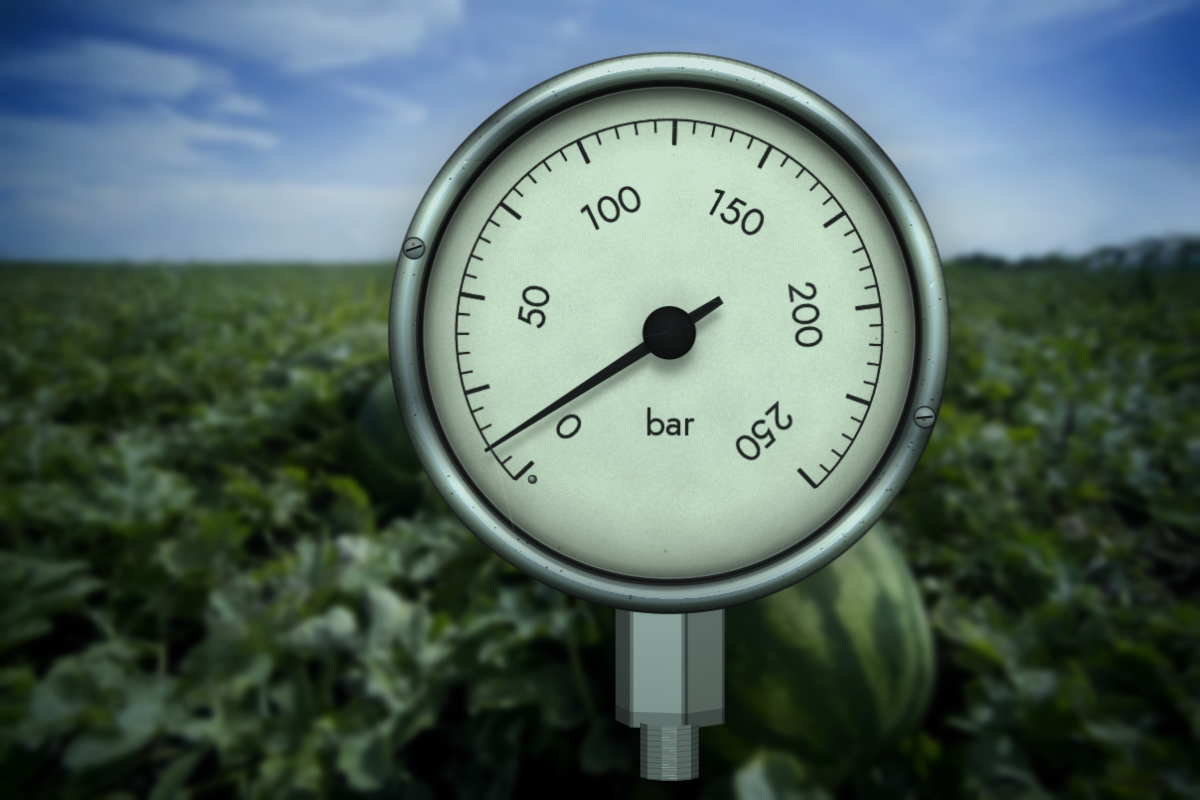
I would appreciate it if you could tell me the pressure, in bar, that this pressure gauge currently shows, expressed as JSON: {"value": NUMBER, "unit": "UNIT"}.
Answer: {"value": 10, "unit": "bar"}
